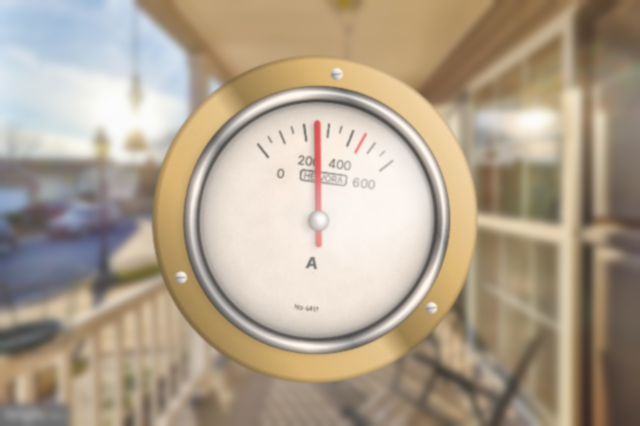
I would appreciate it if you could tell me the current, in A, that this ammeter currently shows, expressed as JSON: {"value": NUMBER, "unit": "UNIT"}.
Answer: {"value": 250, "unit": "A"}
